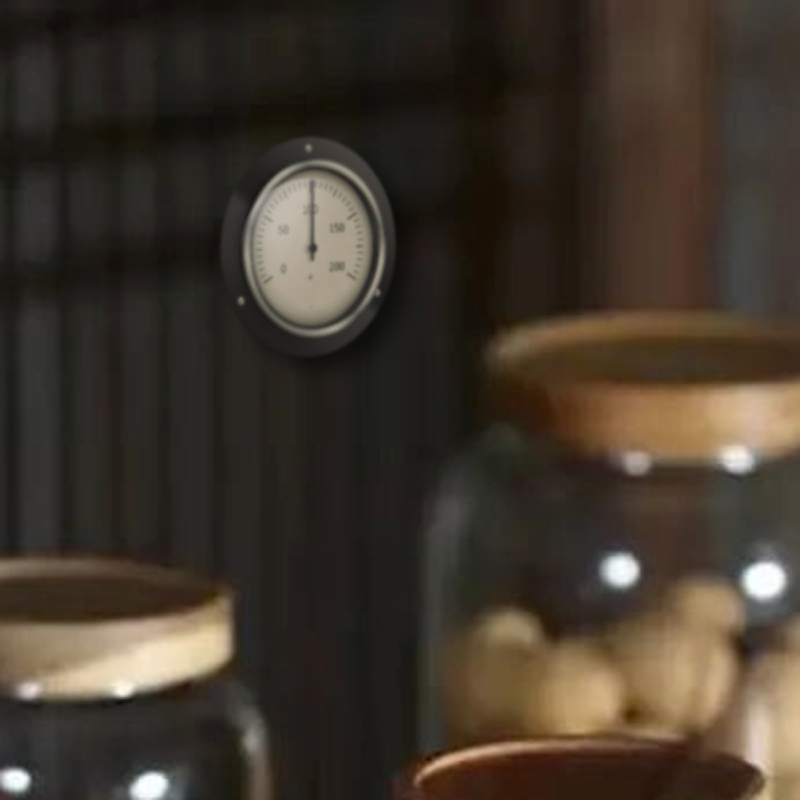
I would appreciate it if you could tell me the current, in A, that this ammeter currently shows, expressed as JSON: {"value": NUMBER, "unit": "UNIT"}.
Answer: {"value": 100, "unit": "A"}
